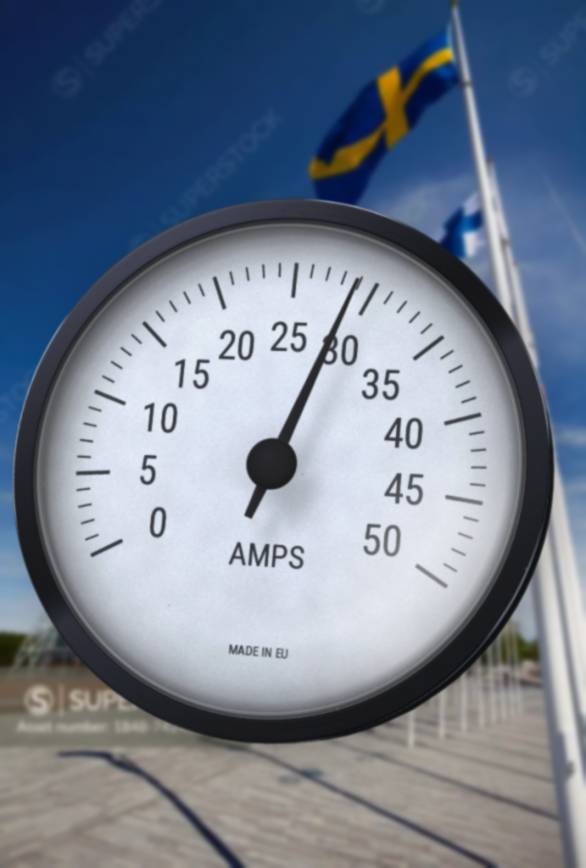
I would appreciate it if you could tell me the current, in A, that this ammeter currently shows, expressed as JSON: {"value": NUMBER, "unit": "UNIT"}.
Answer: {"value": 29, "unit": "A"}
